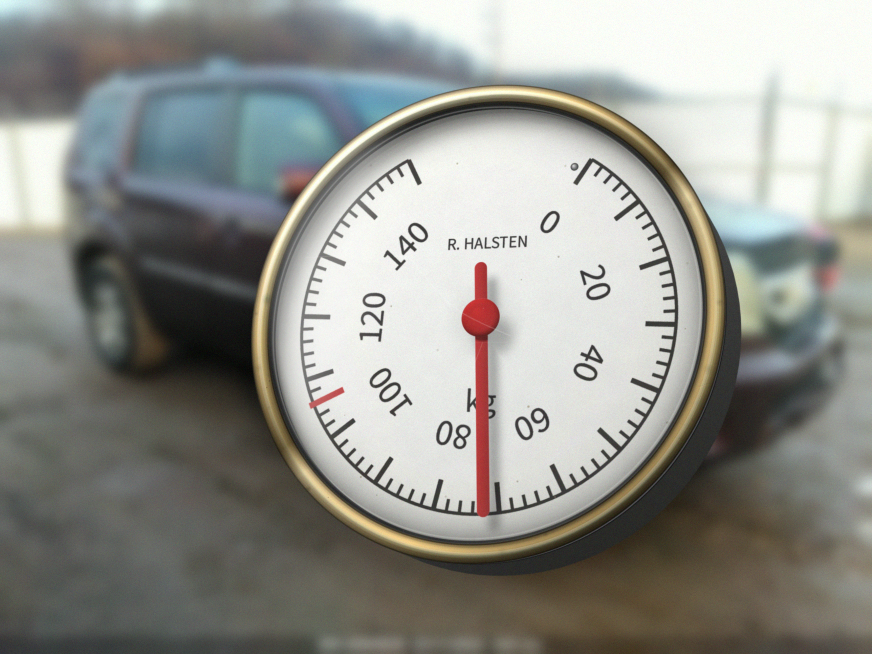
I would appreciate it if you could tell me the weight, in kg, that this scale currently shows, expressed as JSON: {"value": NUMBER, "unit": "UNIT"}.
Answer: {"value": 72, "unit": "kg"}
